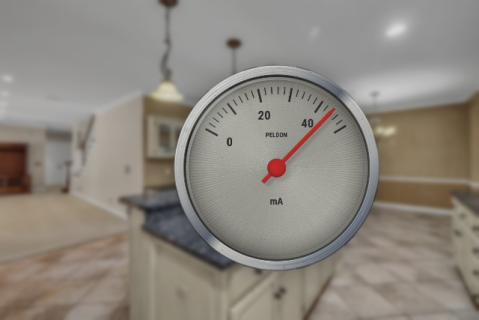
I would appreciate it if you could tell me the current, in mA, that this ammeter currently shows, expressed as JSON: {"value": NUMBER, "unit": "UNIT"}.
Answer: {"value": 44, "unit": "mA"}
